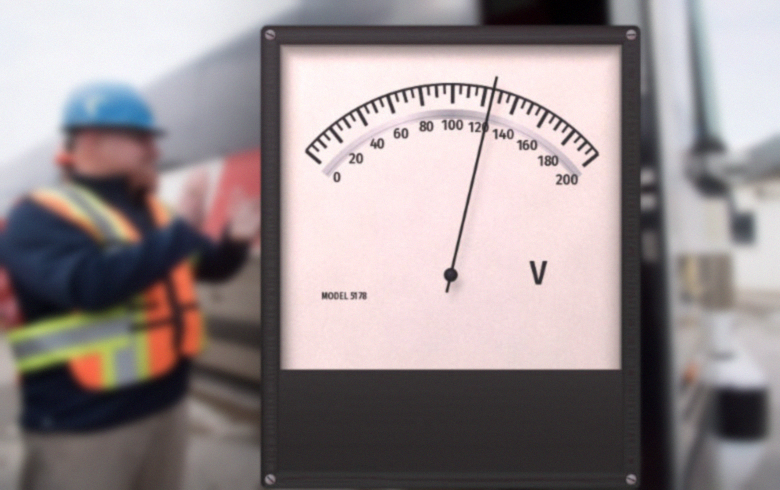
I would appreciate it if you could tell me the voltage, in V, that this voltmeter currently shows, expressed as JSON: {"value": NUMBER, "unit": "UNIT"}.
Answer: {"value": 125, "unit": "V"}
